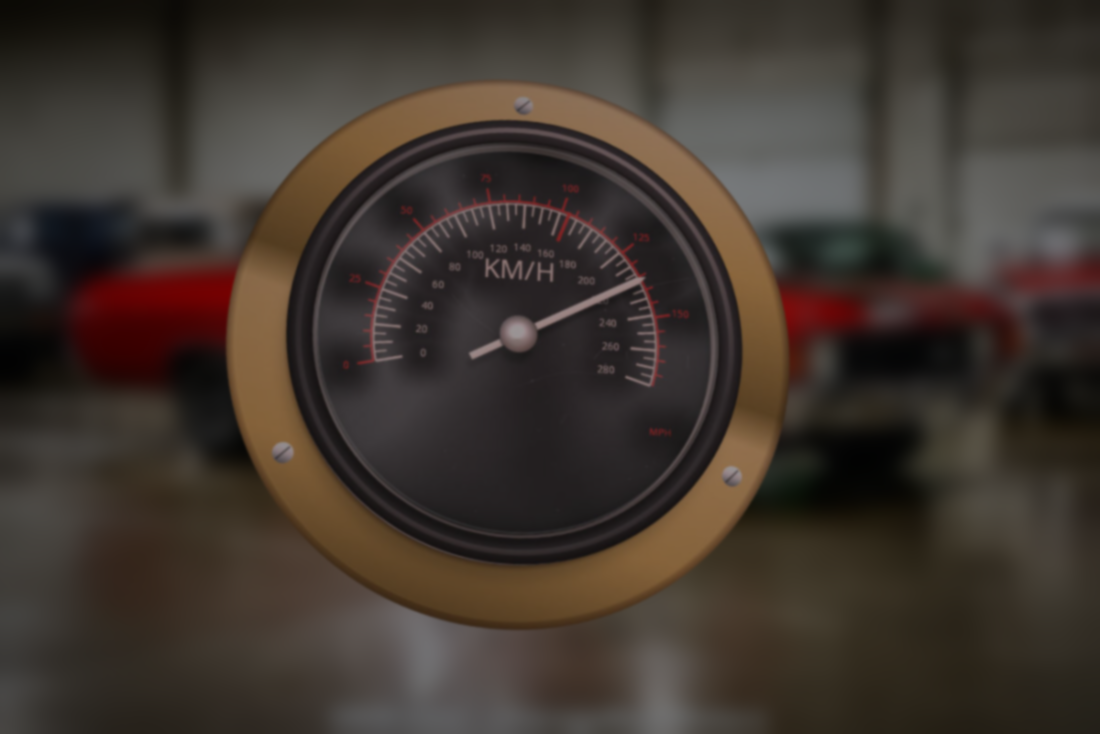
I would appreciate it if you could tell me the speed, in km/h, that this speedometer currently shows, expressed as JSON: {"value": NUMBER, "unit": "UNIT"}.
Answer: {"value": 220, "unit": "km/h"}
